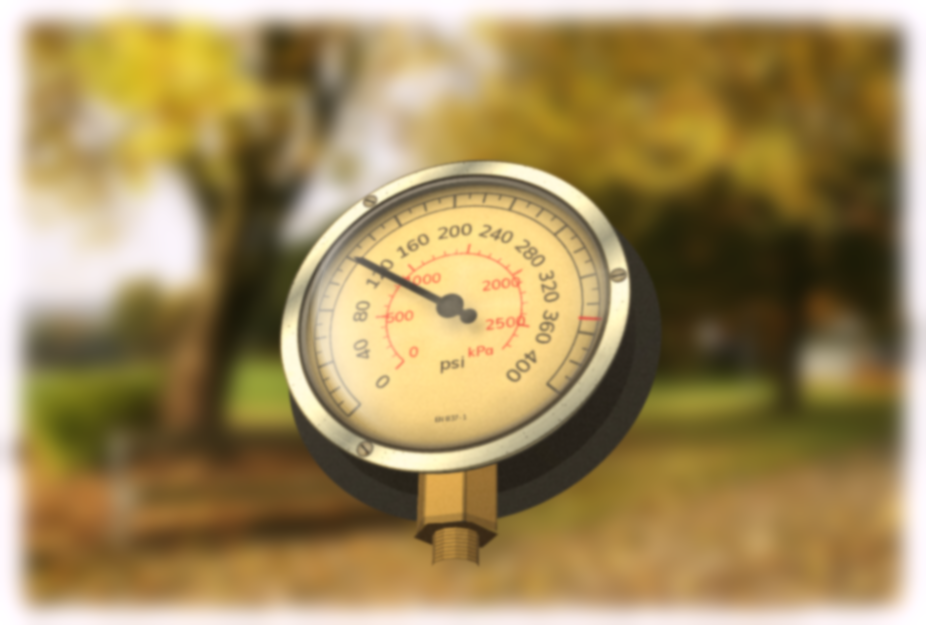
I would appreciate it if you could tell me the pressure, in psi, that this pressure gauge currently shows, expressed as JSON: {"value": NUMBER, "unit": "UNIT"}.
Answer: {"value": 120, "unit": "psi"}
